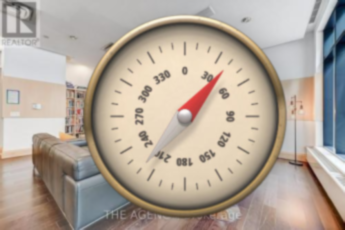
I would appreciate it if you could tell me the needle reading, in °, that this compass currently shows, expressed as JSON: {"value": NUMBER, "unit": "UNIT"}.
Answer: {"value": 40, "unit": "°"}
